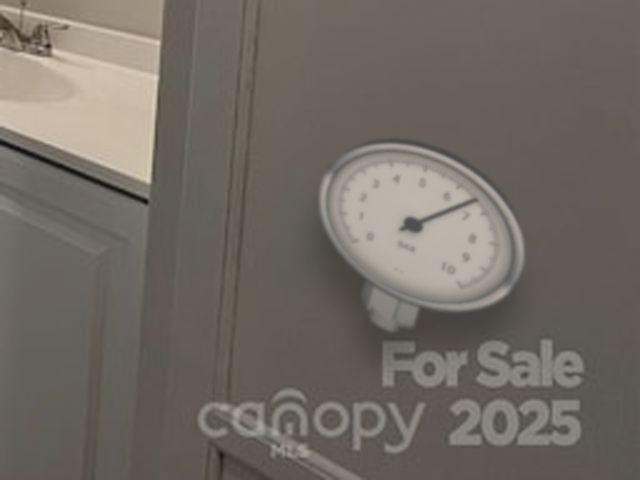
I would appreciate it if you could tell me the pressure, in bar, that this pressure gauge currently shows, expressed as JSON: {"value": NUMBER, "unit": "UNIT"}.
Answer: {"value": 6.5, "unit": "bar"}
